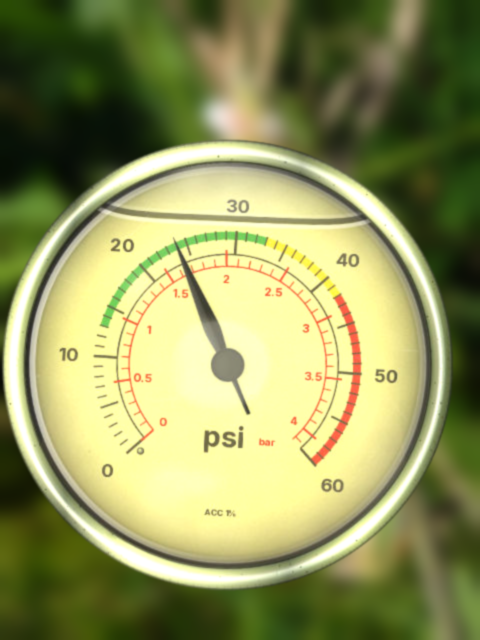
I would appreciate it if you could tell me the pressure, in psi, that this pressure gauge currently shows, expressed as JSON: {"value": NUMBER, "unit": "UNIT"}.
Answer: {"value": 24, "unit": "psi"}
